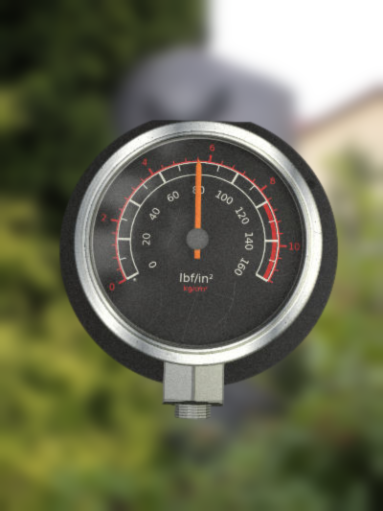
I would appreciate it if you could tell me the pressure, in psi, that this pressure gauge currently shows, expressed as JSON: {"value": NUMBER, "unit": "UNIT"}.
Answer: {"value": 80, "unit": "psi"}
